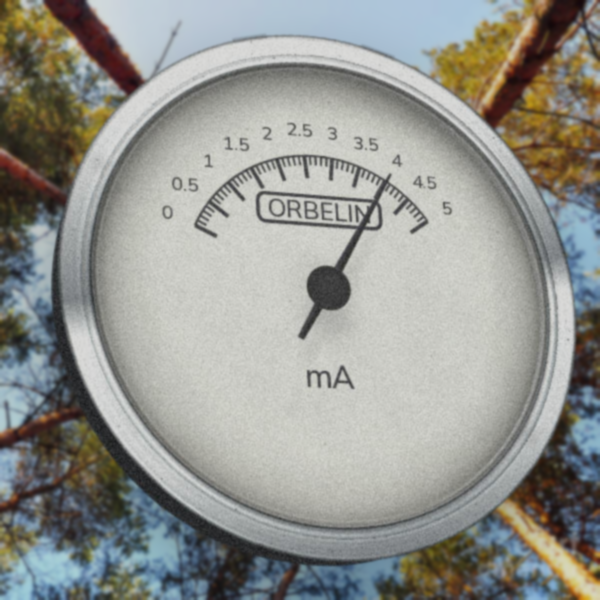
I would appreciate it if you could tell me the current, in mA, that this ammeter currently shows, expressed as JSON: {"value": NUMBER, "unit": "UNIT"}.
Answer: {"value": 4, "unit": "mA"}
